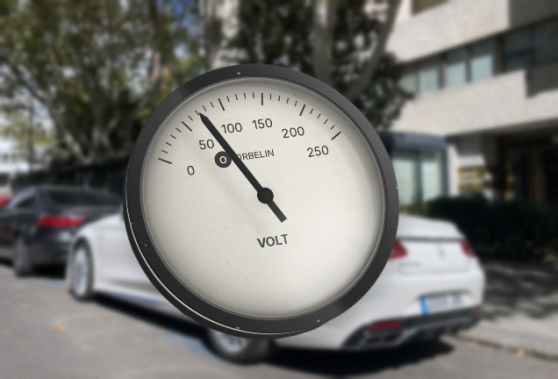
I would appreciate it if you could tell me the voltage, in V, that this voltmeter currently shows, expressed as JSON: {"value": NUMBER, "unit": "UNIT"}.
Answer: {"value": 70, "unit": "V"}
